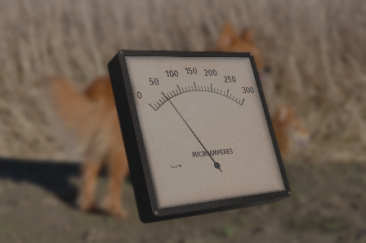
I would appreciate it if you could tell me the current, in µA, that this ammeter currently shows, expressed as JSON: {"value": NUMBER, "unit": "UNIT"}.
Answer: {"value": 50, "unit": "µA"}
